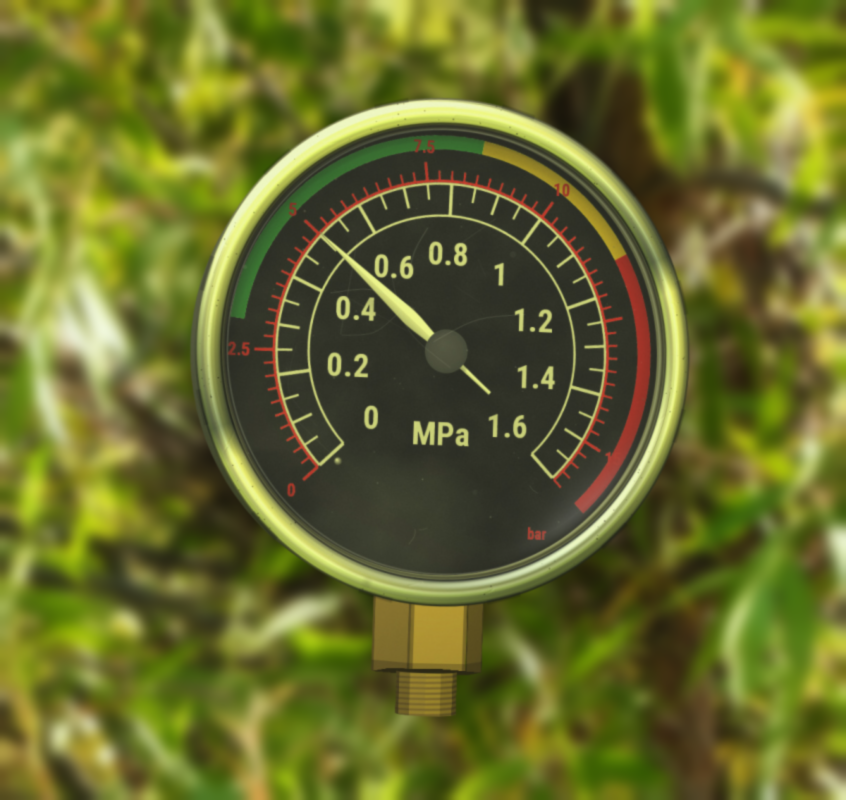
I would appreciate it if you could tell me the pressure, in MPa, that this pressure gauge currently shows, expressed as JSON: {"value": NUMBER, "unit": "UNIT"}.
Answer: {"value": 0.5, "unit": "MPa"}
